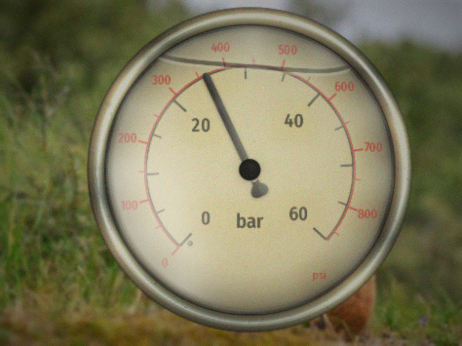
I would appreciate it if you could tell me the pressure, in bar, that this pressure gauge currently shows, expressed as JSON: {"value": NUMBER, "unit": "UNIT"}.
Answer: {"value": 25, "unit": "bar"}
